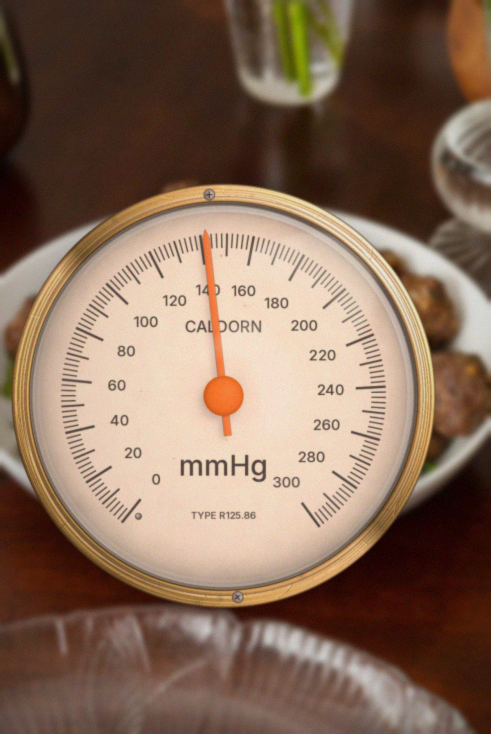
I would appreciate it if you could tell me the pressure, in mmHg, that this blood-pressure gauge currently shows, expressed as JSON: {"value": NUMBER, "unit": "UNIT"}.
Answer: {"value": 142, "unit": "mmHg"}
